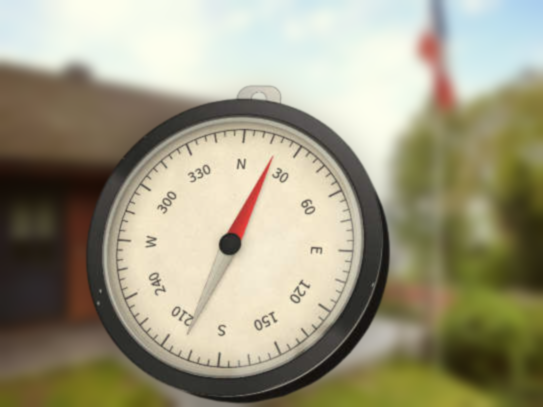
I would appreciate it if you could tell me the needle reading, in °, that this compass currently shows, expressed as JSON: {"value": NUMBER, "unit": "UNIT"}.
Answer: {"value": 20, "unit": "°"}
